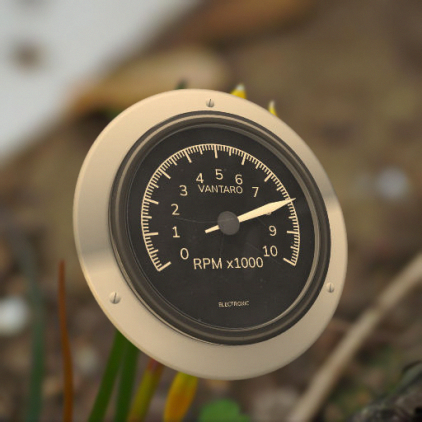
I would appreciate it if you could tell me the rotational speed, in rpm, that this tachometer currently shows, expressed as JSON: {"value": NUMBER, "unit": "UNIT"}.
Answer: {"value": 8000, "unit": "rpm"}
